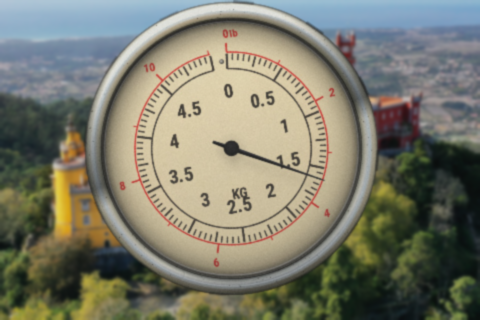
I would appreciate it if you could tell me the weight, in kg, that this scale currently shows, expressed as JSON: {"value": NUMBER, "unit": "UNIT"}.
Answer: {"value": 1.6, "unit": "kg"}
